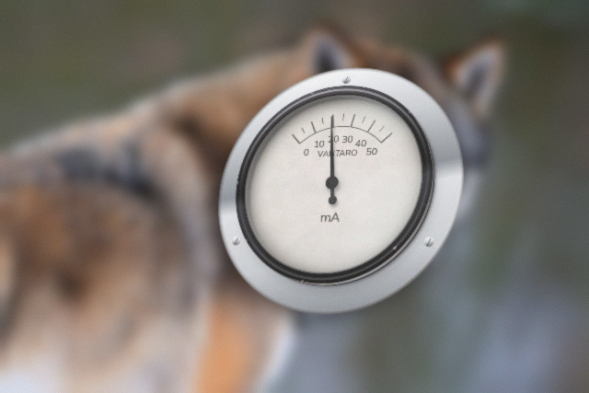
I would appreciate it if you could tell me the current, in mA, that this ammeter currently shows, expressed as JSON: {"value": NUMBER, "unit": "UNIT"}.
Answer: {"value": 20, "unit": "mA"}
